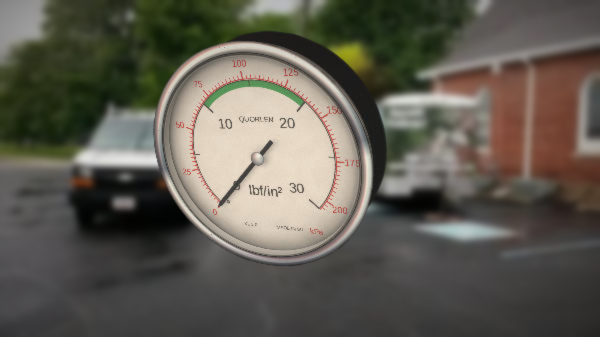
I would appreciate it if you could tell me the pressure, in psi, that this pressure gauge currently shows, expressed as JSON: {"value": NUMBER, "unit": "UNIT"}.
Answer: {"value": 0, "unit": "psi"}
